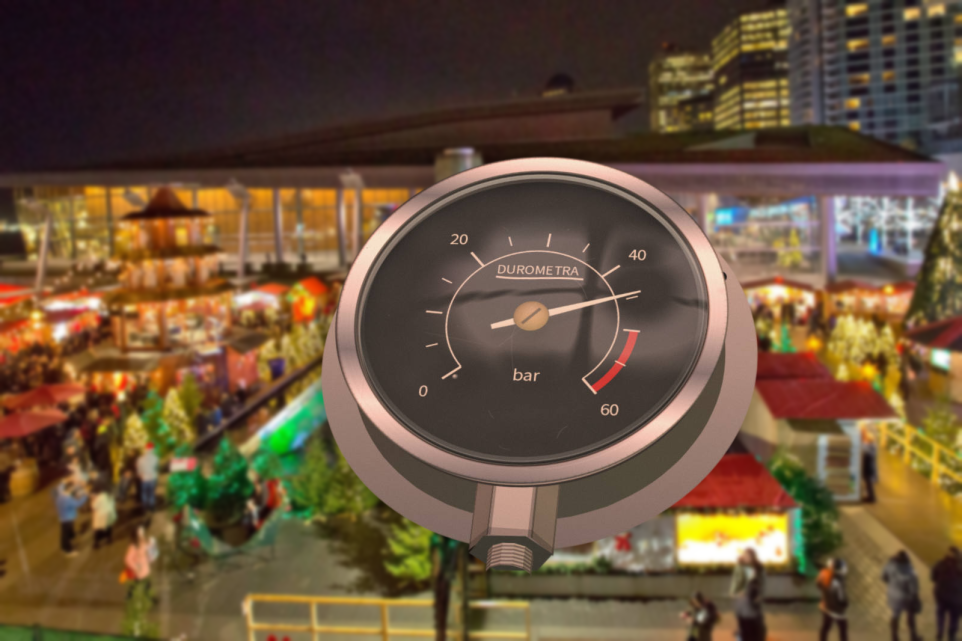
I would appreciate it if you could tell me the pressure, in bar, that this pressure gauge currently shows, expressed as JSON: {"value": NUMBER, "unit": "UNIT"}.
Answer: {"value": 45, "unit": "bar"}
